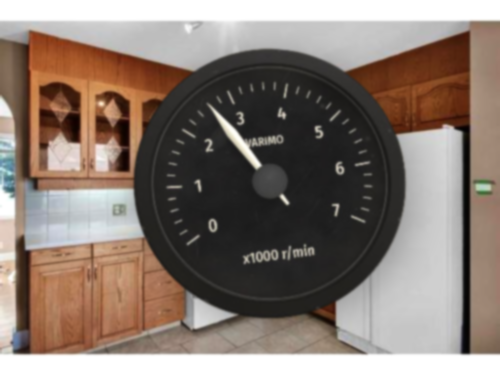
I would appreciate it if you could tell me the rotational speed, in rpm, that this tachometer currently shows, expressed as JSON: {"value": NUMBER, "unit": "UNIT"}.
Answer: {"value": 2600, "unit": "rpm"}
